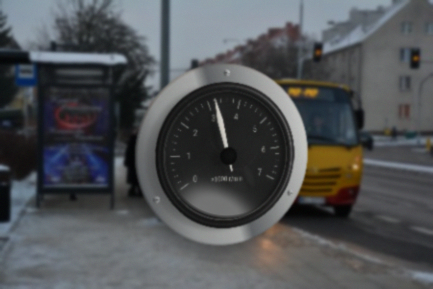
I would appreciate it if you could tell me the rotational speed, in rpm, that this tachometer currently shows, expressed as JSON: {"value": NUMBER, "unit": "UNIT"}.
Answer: {"value": 3200, "unit": "rpm"}
